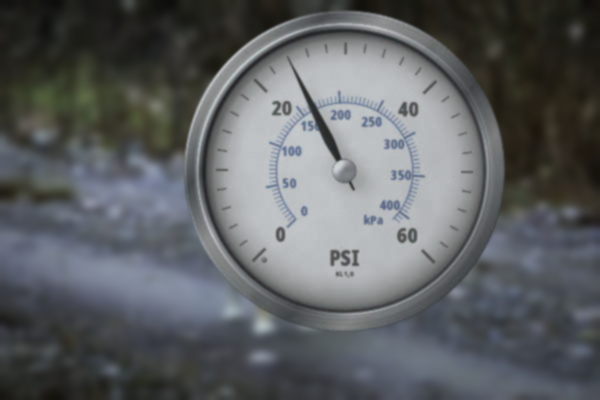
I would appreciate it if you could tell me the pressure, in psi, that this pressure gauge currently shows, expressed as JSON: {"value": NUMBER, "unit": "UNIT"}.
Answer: {"value": 24, "unit": "psi"}
